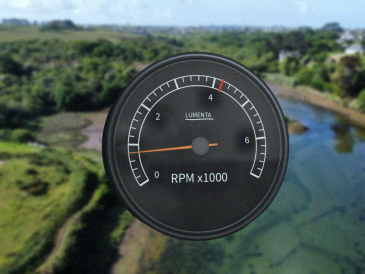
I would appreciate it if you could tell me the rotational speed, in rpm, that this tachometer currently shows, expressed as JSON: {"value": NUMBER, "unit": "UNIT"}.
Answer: {"value": 800, "unit": "rpm"}
